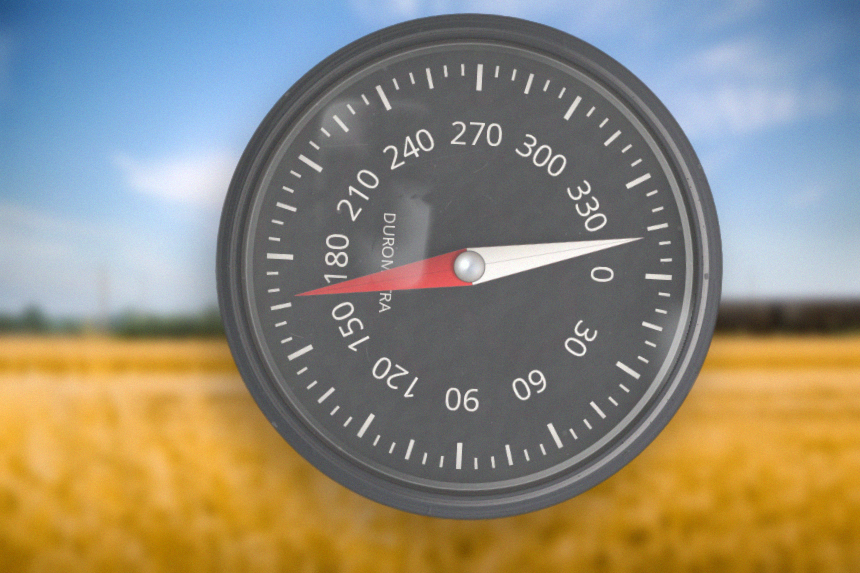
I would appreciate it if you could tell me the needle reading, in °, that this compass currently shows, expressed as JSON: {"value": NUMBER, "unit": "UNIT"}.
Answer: {"value": 167.5, "unit": "°"}
